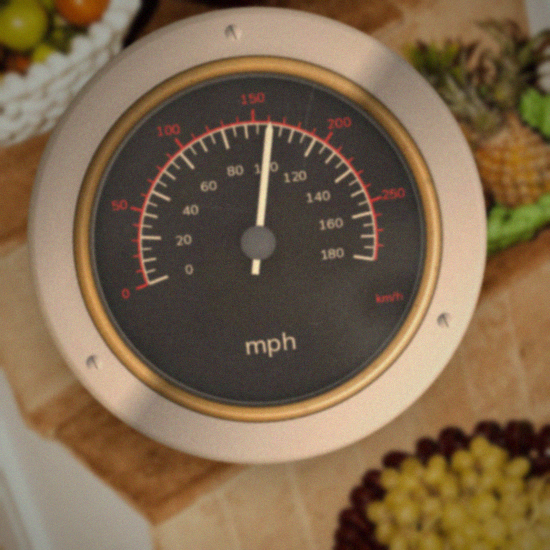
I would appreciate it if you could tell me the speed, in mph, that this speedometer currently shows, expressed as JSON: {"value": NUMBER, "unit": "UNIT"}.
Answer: {"value": 100, "unit": "mph"}
